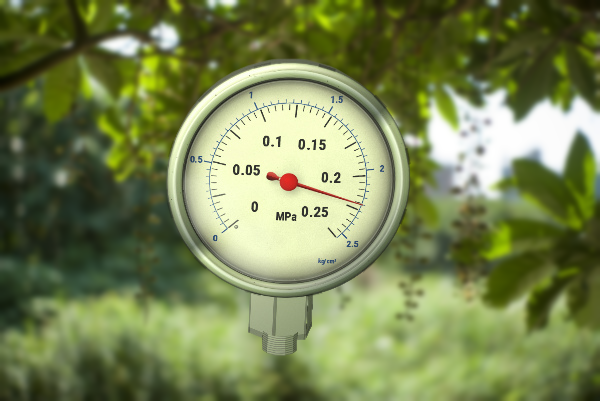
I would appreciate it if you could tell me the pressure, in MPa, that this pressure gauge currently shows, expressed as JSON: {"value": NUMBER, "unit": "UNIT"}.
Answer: {"value": 0.22, "unit": "MPa"}
